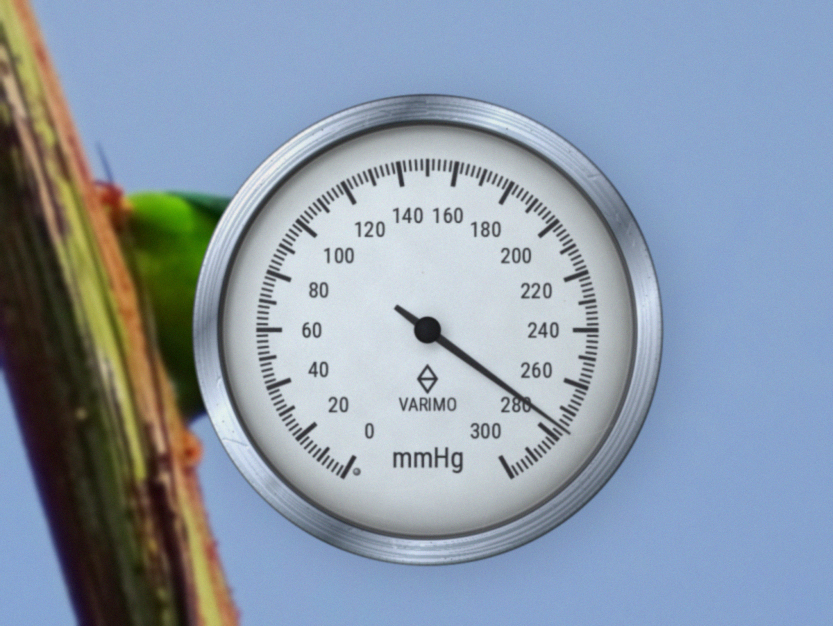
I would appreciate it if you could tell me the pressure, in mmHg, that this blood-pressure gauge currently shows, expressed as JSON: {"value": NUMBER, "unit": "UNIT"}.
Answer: {"value": 276, "unit": "mmHg"}
